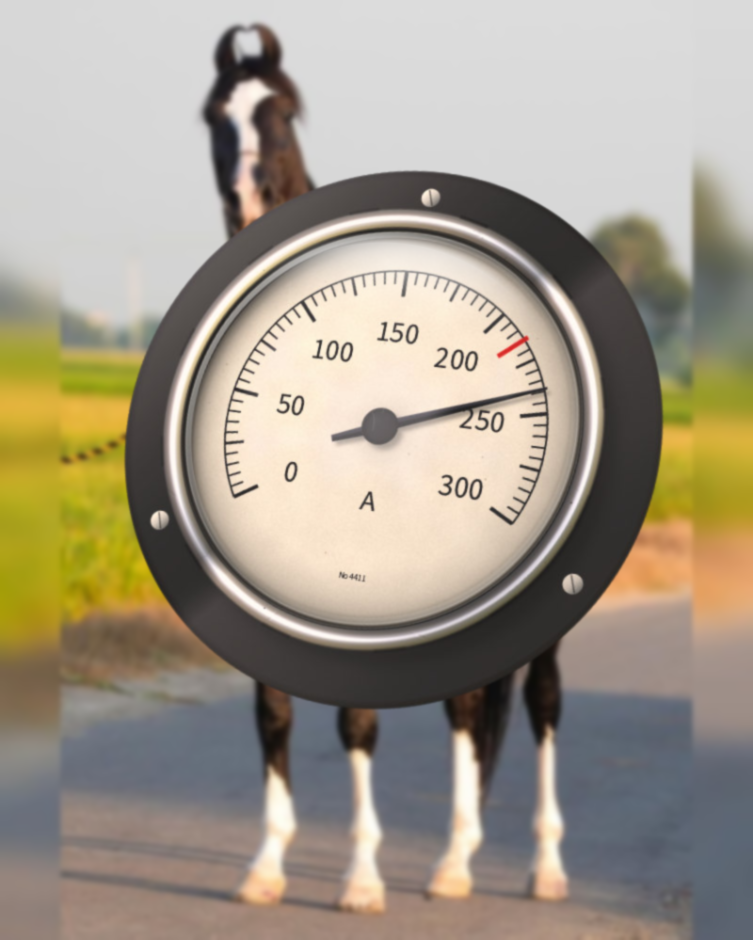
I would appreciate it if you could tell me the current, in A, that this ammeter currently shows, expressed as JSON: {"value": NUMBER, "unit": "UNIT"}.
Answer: {"value": 240, "unit": "A"}
